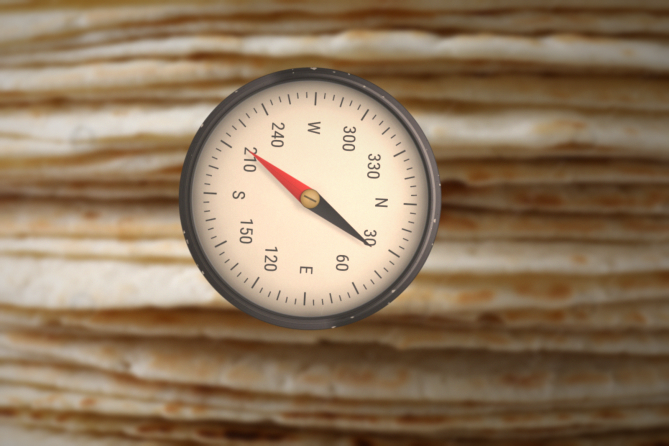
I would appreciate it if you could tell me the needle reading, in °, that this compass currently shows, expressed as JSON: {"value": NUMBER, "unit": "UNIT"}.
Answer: {"value": 215, "unit": "°"}
